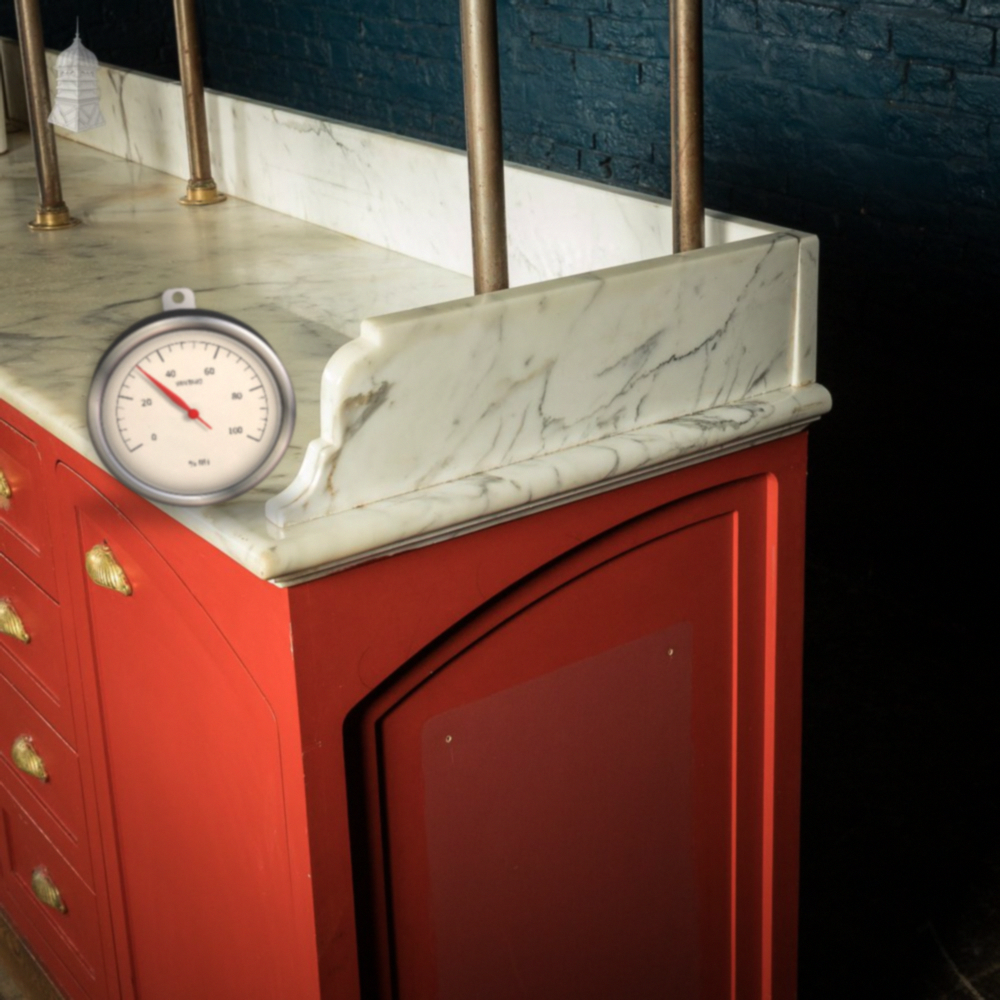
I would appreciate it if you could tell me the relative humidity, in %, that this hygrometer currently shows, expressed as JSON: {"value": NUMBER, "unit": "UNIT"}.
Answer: {"value": 32, "unit": "%"}
